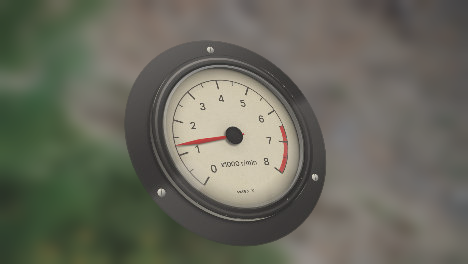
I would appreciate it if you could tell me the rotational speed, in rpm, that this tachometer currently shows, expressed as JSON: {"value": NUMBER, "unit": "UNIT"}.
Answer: {"value": 1250, "unit": "rpm"}
